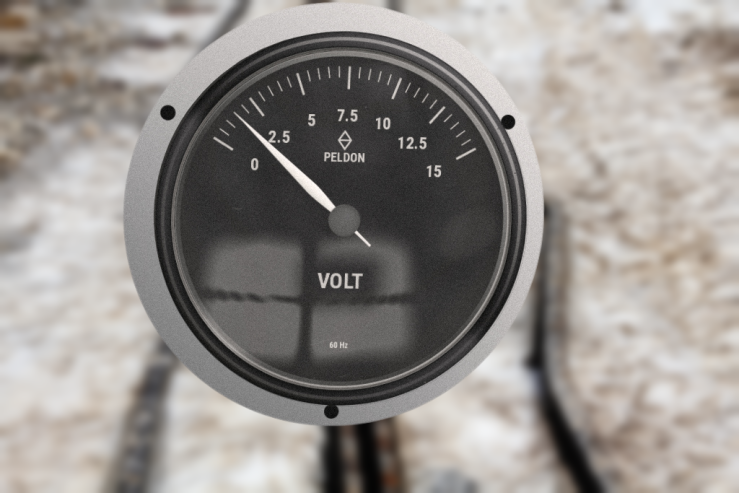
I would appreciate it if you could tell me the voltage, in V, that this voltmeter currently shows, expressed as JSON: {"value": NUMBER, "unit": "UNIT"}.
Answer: {"value": 1.5, "unit": "V"}
